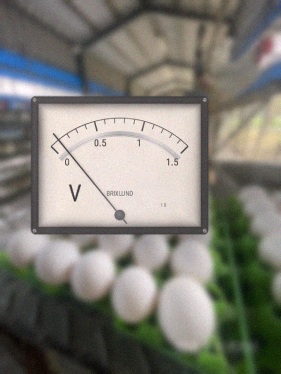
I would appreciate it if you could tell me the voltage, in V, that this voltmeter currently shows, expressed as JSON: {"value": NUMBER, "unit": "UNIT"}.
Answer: {"value": 0.1, "unit": "V"}
